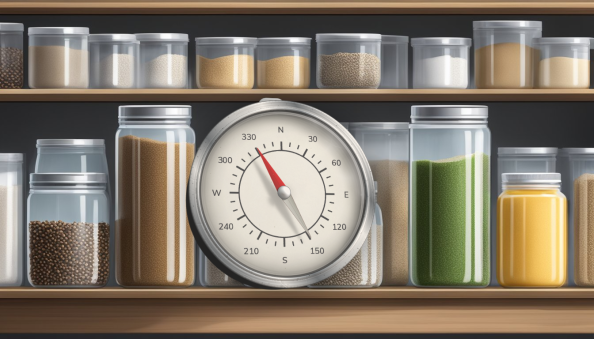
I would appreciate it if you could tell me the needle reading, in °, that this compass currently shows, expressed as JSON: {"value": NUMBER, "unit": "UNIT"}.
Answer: {"value": 330, "unit": "°"}
